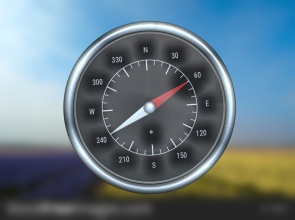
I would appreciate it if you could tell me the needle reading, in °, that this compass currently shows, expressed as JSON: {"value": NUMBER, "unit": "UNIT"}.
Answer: {"value": 60, "unit": "°"}
